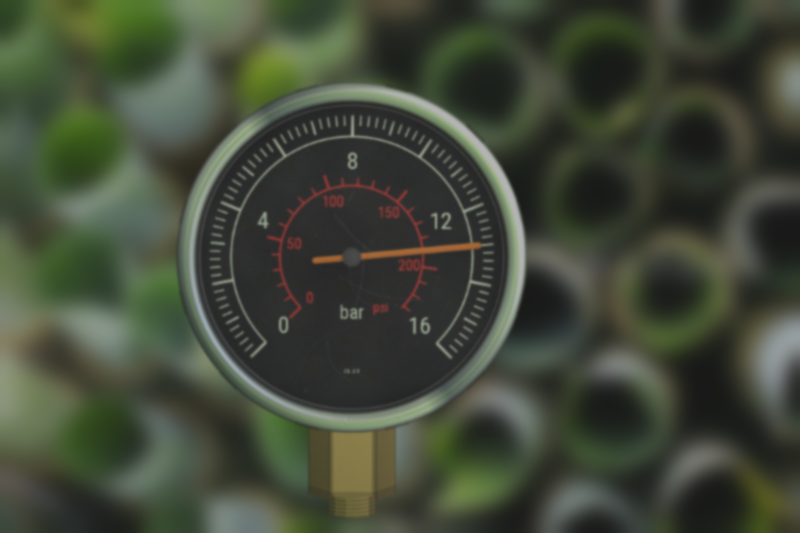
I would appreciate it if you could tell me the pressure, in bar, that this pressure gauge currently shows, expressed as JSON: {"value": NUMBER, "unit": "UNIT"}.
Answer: {"value": 13, "unit": "bar"}
